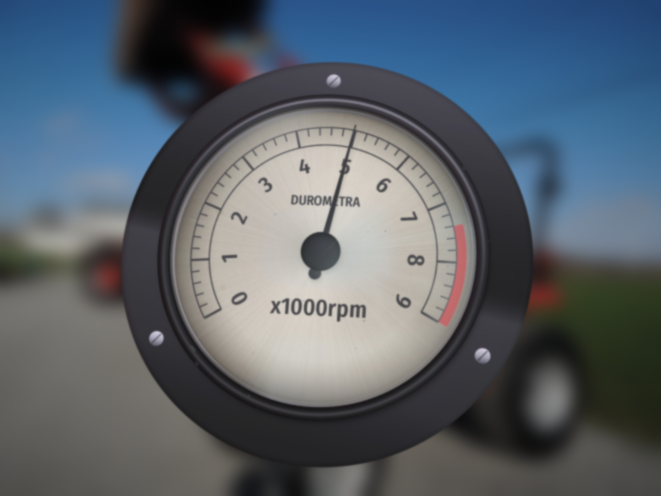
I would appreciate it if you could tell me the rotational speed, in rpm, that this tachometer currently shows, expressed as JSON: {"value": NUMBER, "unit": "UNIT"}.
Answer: {"value": 5000, "unit": "rpm"}
